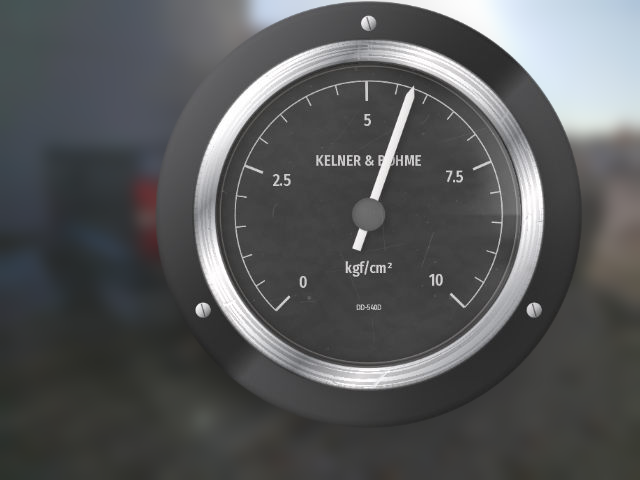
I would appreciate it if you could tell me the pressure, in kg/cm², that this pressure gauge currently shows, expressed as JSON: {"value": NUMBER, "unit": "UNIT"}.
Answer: {"value": 5.75, "unit": "kg/cm²"}
